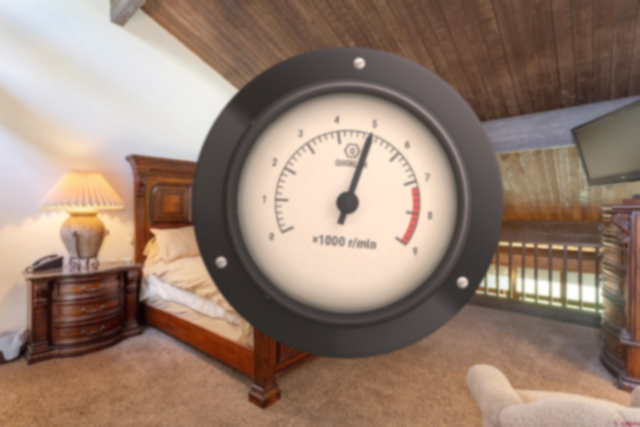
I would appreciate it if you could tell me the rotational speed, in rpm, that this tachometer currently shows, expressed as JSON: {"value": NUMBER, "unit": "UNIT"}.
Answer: {"value": 5000, "unit": "rpm"}
